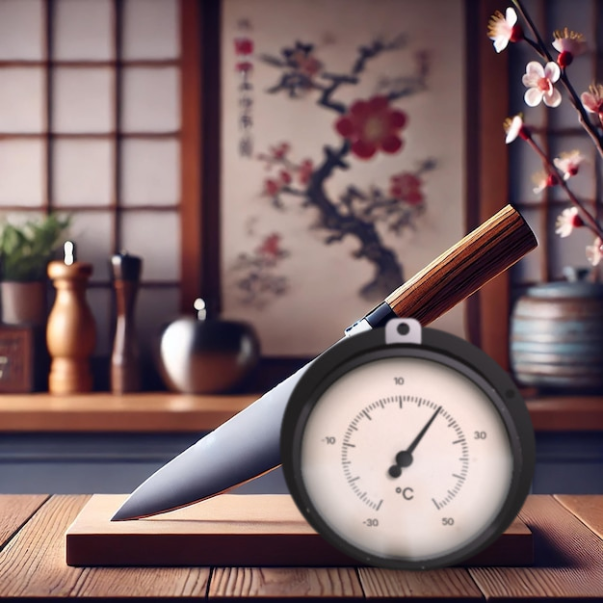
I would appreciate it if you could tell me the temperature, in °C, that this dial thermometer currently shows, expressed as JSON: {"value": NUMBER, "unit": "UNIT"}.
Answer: {"value": 20, "unit": "°C"}
